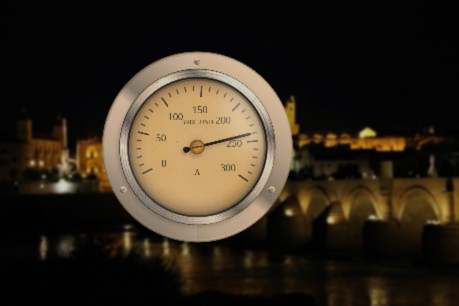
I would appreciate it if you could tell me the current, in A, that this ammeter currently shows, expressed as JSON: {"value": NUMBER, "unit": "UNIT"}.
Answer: {"value": 240, "unit": "A"}
